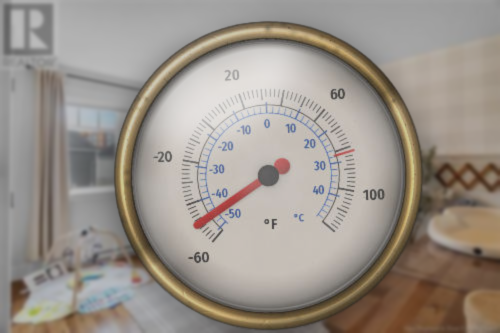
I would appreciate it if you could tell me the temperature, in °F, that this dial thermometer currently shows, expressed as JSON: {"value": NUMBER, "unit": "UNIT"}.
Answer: {"value": -50, "unit": "°F"}
